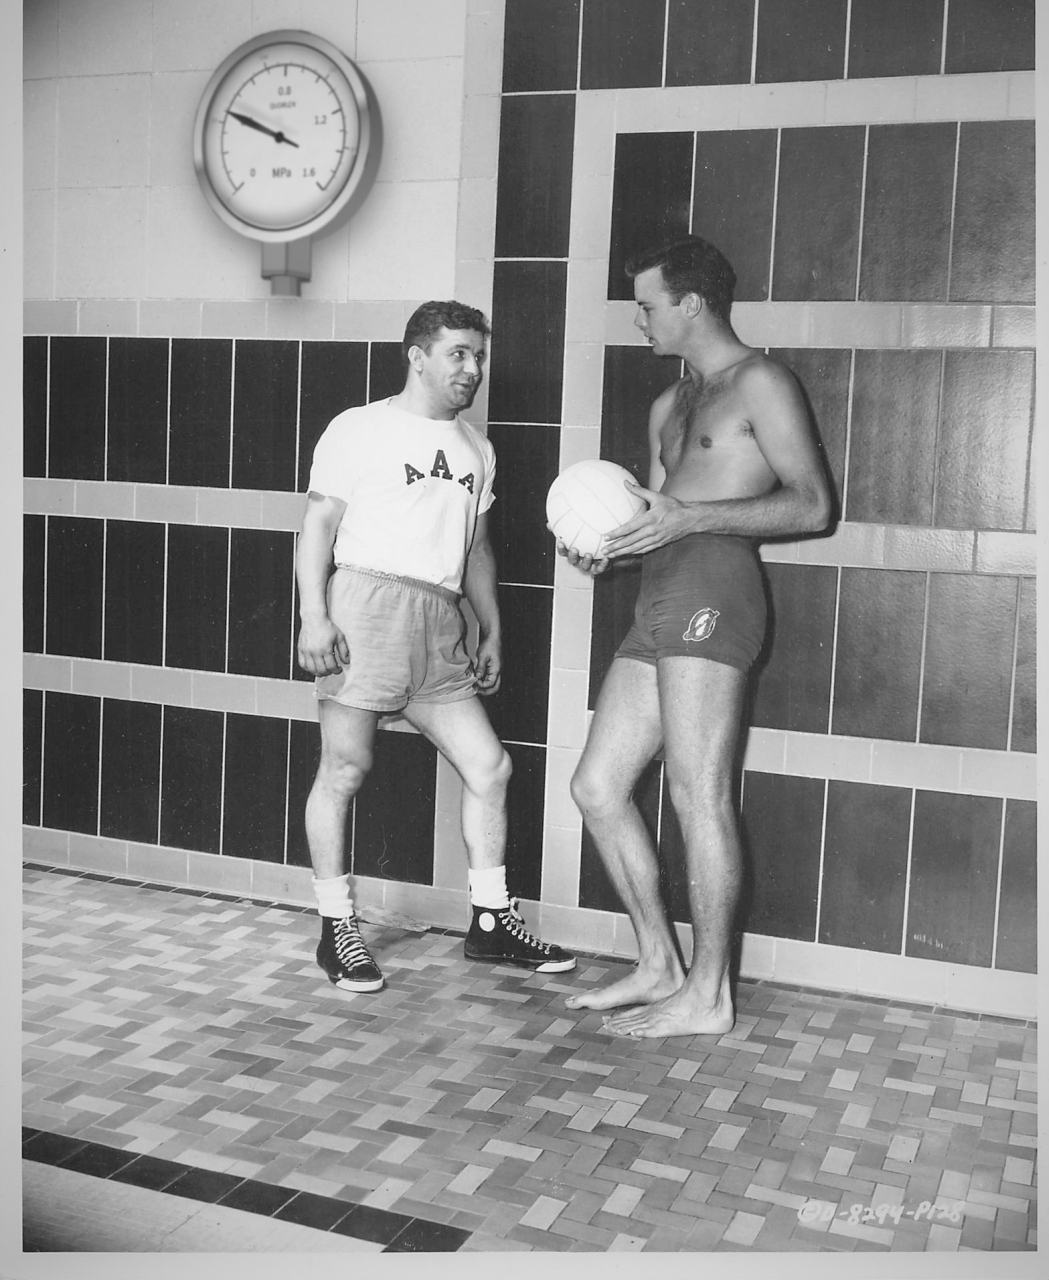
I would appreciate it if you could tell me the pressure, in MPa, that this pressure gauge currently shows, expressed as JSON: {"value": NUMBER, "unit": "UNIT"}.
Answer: {"value": 0.4, "unit": "MPa"}
